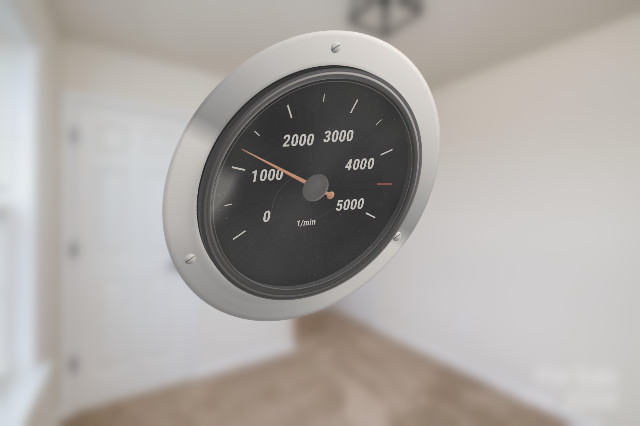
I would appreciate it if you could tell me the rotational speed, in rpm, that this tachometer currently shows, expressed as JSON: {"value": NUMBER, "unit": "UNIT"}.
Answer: {"value": 1250, "unit": "rpm"}
